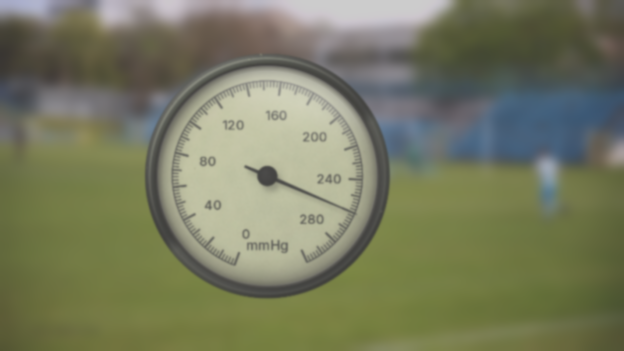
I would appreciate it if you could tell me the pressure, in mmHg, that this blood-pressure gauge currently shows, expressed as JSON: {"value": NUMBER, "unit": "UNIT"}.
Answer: {"value": 260, "unit": "mmHg"}
